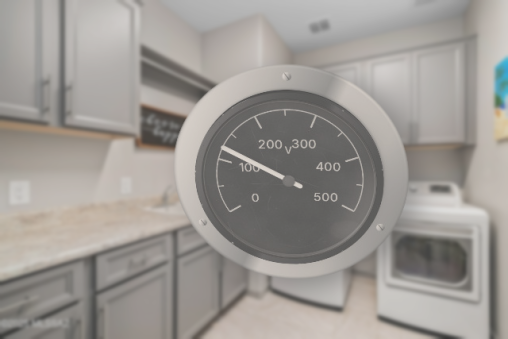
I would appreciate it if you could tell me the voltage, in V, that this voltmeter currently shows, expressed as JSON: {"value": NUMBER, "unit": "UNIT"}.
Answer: {"value": 125, "unit": "V"}
